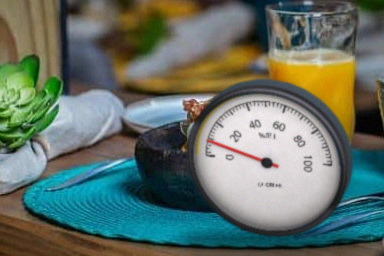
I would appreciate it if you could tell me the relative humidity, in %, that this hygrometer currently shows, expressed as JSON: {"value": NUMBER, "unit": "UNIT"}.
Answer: {"value": 10, "unit": "%"}
